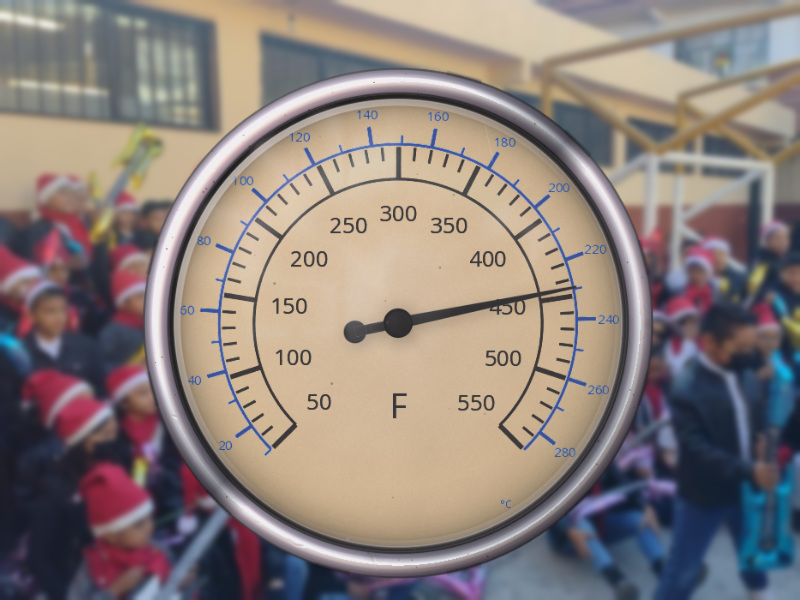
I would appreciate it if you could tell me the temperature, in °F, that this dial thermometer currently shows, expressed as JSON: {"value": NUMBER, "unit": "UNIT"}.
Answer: {"value": 445, "unit": "°F"}
